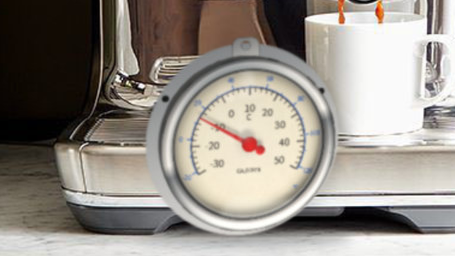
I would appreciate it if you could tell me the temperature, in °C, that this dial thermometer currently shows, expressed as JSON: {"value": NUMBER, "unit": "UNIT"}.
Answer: {"value": -10, "unit": "°C"}
